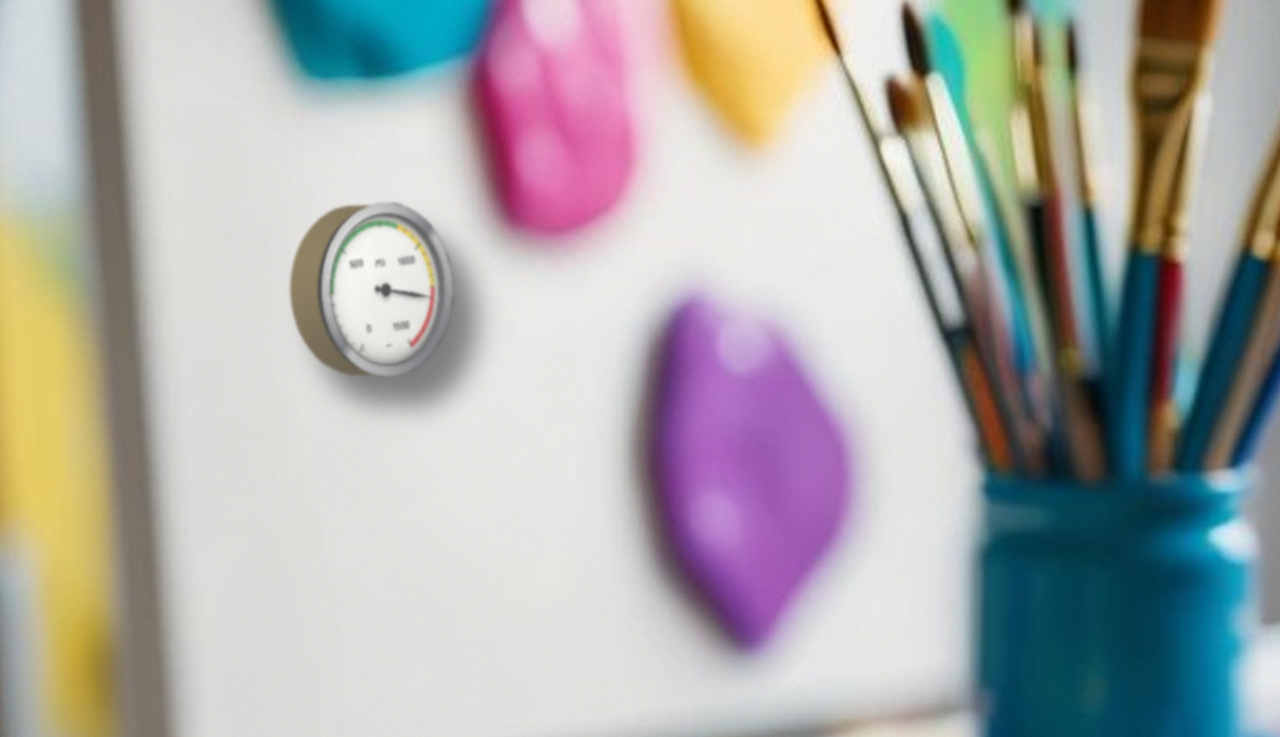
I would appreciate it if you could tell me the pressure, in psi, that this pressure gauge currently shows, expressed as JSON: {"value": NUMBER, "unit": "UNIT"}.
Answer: {"value": 1250, "unit": "psi"}
